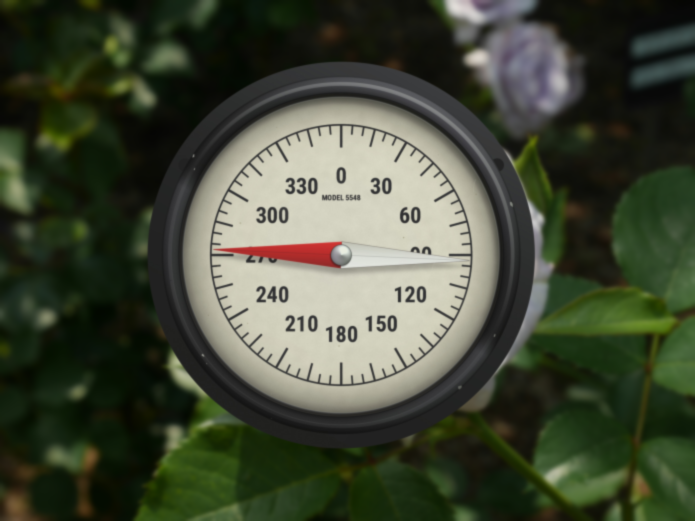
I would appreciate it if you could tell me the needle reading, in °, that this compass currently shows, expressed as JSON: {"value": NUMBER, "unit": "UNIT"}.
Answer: {"value": 272.5, "unit": "°"}
